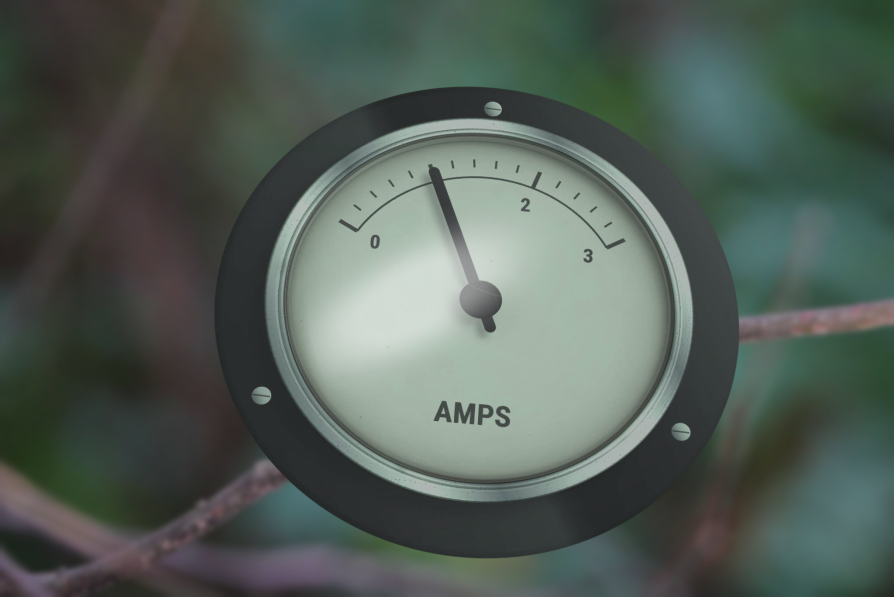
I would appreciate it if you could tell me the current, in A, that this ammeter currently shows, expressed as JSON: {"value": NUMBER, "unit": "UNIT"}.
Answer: {"value": 1, "unit": "A"}
